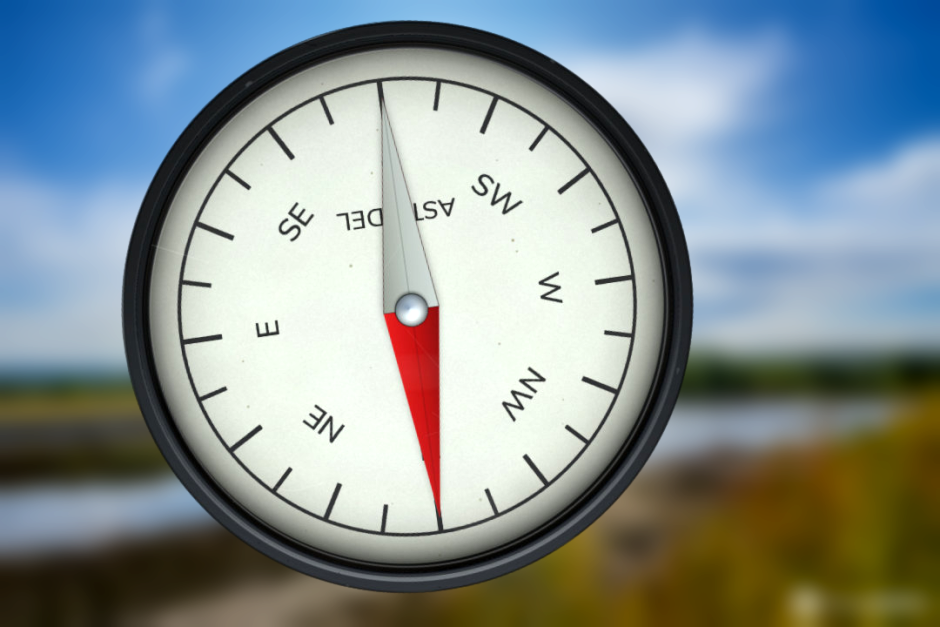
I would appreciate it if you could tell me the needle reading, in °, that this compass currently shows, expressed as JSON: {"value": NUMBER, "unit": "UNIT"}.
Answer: {"value": 0, "unit": "°"}
